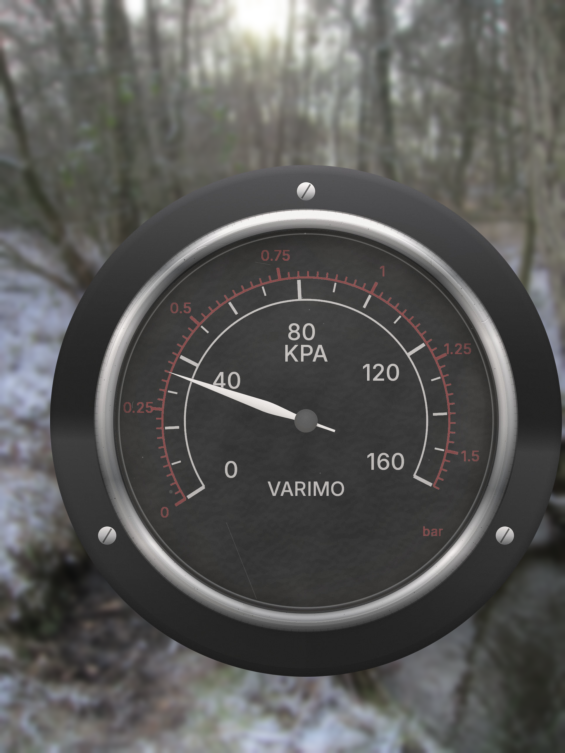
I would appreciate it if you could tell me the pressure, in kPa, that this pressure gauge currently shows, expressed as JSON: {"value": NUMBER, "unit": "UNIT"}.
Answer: {"value": 35, "unit": "kPa"}
